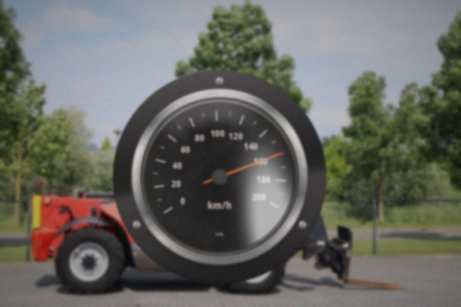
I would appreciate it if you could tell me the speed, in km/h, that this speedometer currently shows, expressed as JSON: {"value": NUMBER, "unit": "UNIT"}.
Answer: {"value": 160, "unit": "km/h"}
